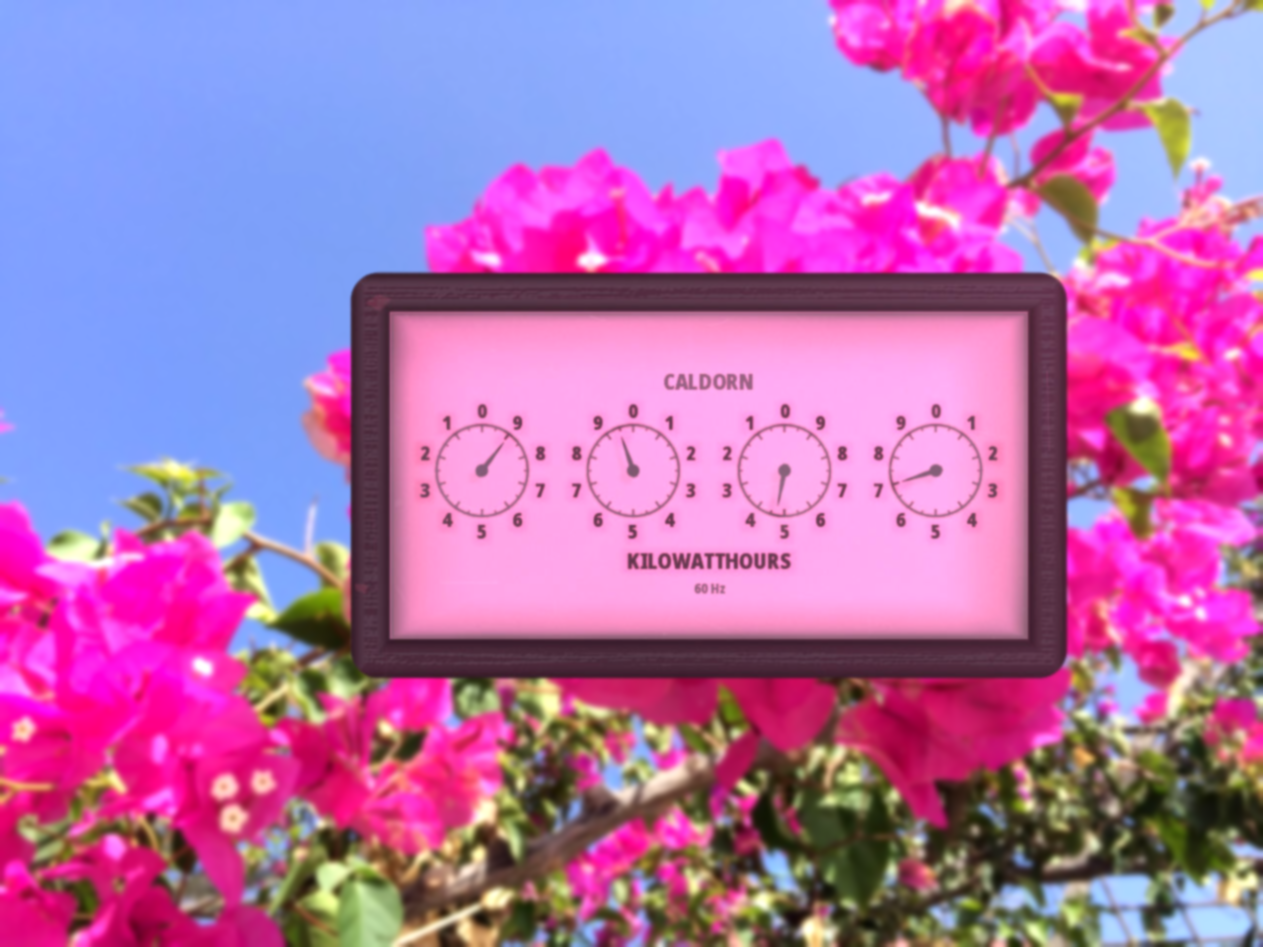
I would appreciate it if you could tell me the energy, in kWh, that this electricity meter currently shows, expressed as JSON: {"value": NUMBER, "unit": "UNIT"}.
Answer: {"value": 8947, "unit": "kWh"}
